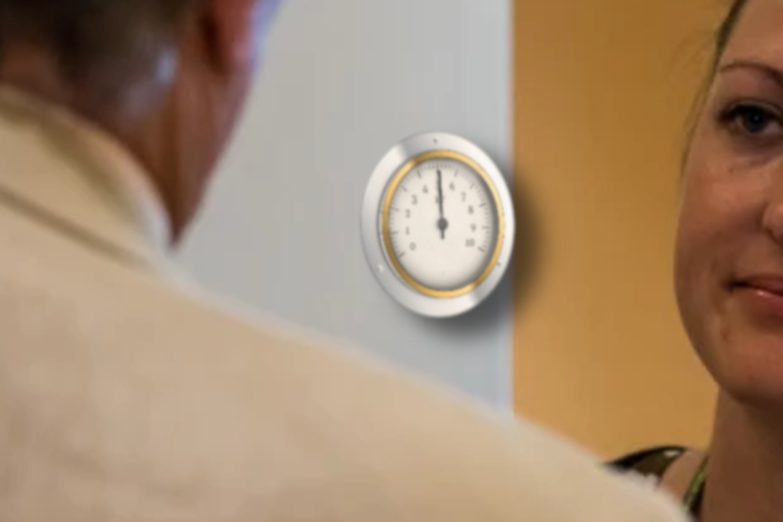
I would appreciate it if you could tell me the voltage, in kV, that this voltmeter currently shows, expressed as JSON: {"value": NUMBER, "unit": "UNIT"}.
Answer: {"value": 5, "unit": "kV"}
